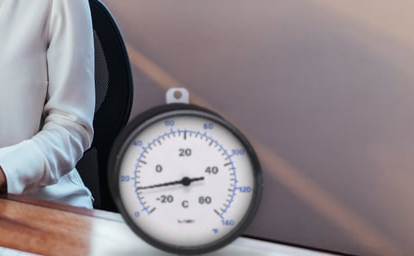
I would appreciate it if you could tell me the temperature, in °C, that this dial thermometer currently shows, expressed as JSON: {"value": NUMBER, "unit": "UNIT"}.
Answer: {"value": -10, "unit": "°C"}
